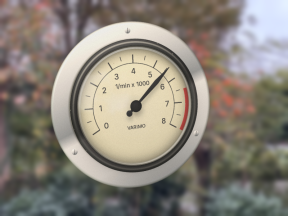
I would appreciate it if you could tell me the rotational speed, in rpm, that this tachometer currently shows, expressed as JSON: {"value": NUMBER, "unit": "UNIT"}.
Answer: {"value": 5500, "unit": "rpm"}
